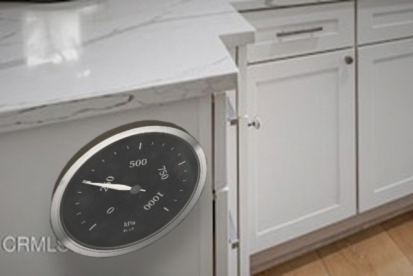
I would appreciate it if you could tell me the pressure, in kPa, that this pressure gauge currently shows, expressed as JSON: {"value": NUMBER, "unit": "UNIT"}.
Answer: {"value": 250, "unit": "kPa"}
